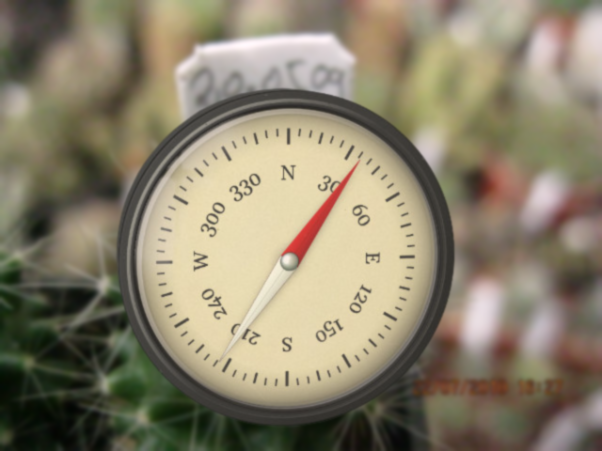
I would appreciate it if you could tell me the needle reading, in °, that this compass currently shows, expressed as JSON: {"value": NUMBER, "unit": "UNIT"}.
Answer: {"value": 35, "unit": "°"}
